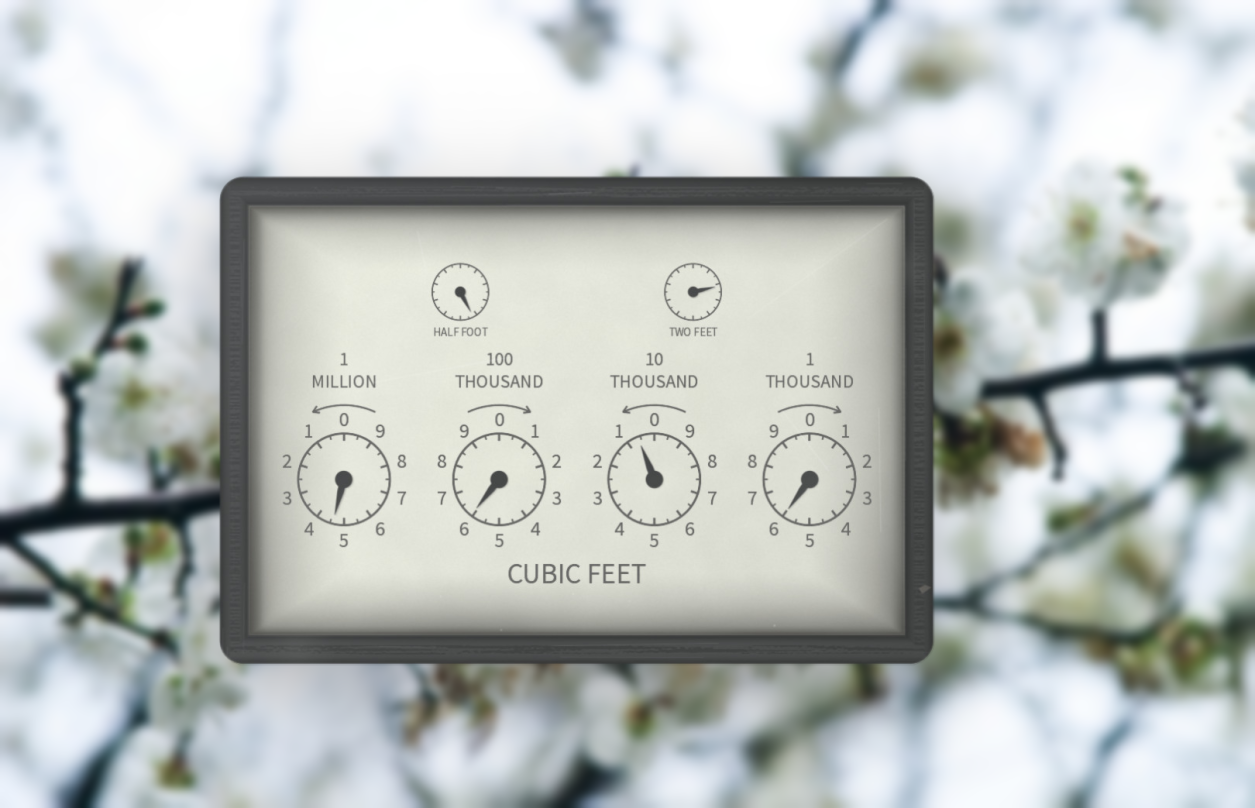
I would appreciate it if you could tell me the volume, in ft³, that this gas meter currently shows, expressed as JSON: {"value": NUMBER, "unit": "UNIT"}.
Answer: {"value": 460600, "unit": "ft³"}
